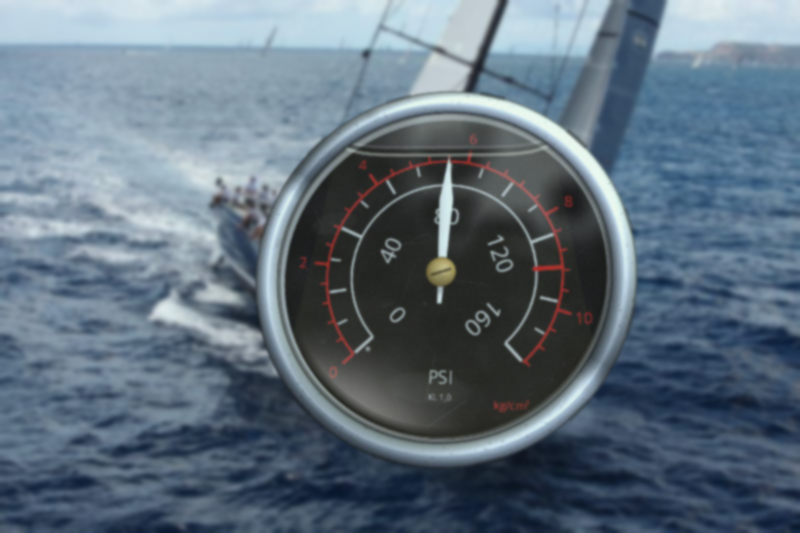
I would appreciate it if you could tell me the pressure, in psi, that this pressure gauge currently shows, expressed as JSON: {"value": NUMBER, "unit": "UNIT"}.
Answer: {"value": 80, "unit": "psi"}
